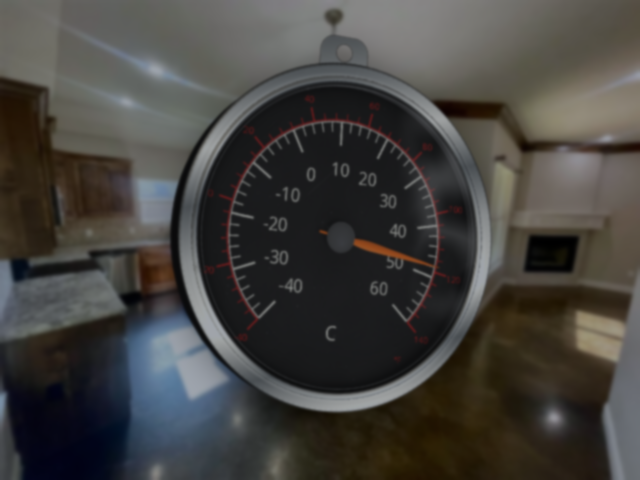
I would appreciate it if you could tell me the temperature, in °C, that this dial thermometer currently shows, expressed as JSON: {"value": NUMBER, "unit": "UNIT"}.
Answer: {"value": 48, "unit": "°C"}
